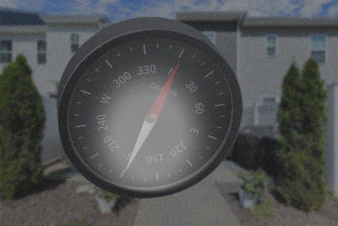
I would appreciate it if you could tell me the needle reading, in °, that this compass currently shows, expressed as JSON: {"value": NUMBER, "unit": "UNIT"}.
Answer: {"value": 0, "unit": "°"}
